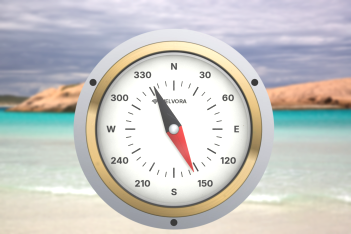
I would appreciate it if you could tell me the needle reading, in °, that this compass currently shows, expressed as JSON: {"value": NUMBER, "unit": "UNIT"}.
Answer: {"value": 155, "unit": "°"}
